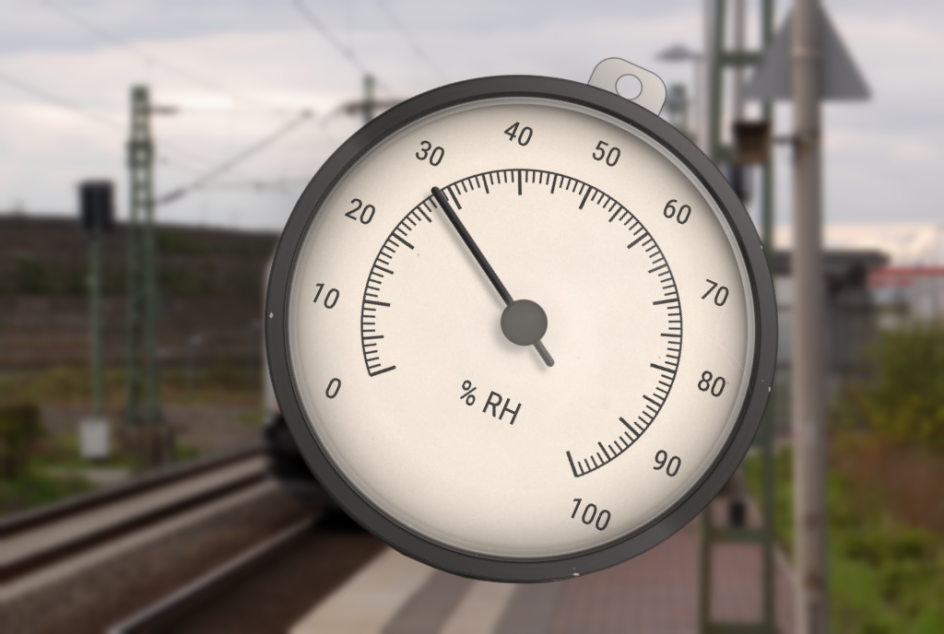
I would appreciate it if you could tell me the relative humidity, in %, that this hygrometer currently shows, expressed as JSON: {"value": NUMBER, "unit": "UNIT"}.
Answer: {"value": 28, "unit": "%"}
